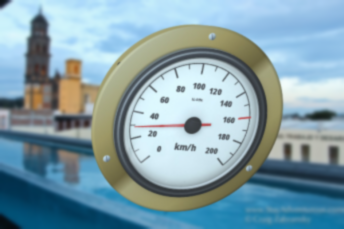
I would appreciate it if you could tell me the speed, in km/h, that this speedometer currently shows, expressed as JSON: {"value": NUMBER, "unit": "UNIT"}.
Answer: {"value": 30, "unit": "km/h"}
